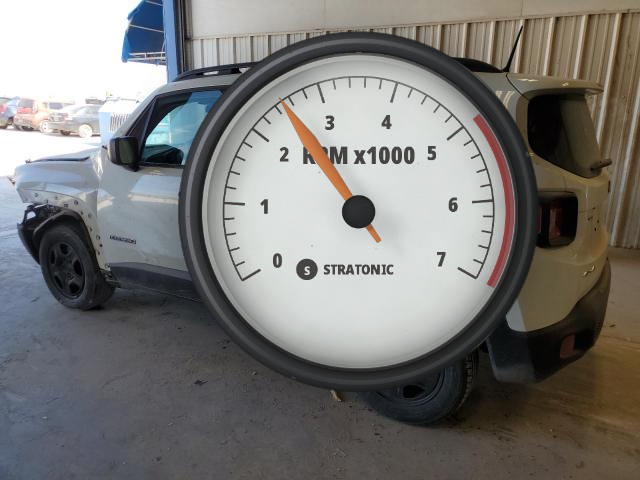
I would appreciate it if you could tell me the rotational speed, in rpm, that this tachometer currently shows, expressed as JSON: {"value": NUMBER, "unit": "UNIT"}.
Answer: {"value": 2500, "unit": "rpm"}
